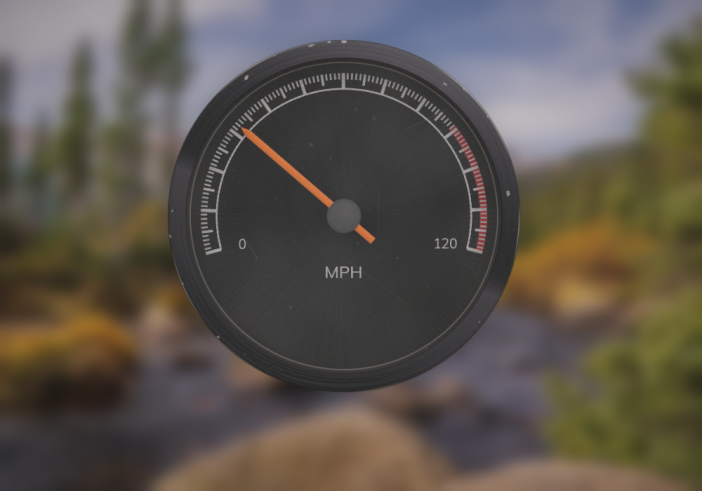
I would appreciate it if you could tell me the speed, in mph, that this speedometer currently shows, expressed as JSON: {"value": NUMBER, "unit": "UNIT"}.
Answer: {"value": 32, "unit": "mph"}
